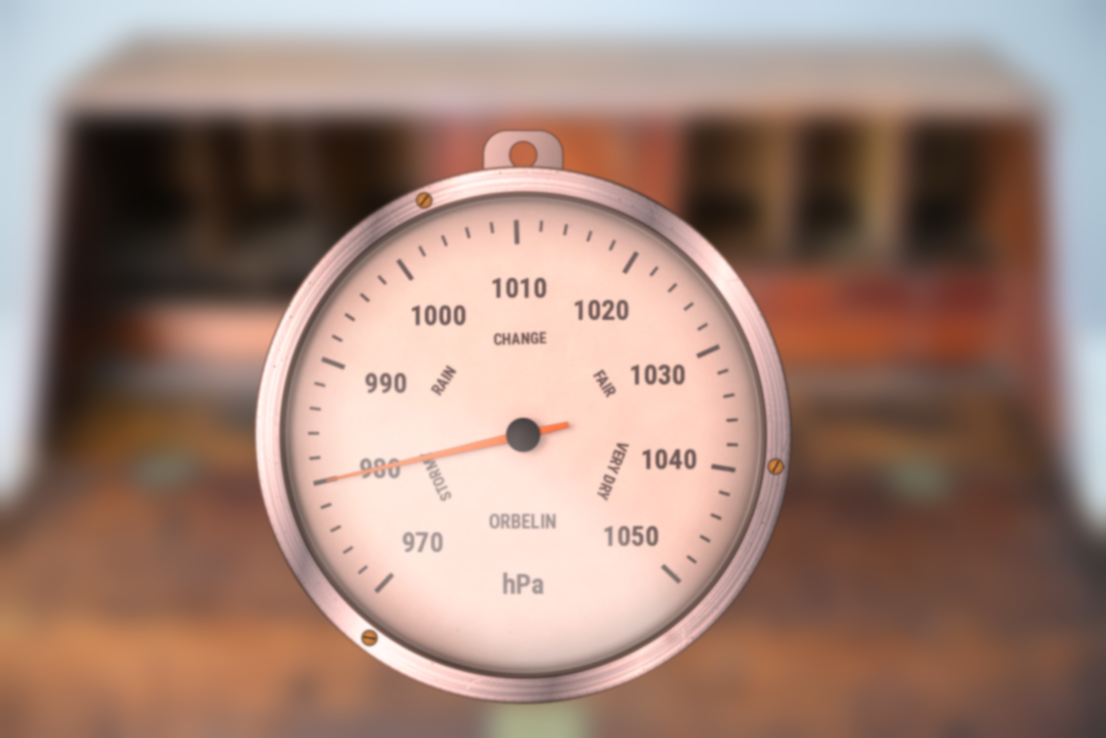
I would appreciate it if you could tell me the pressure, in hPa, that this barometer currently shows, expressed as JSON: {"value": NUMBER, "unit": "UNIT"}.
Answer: {"value": 980, "unit": "hPa"}
